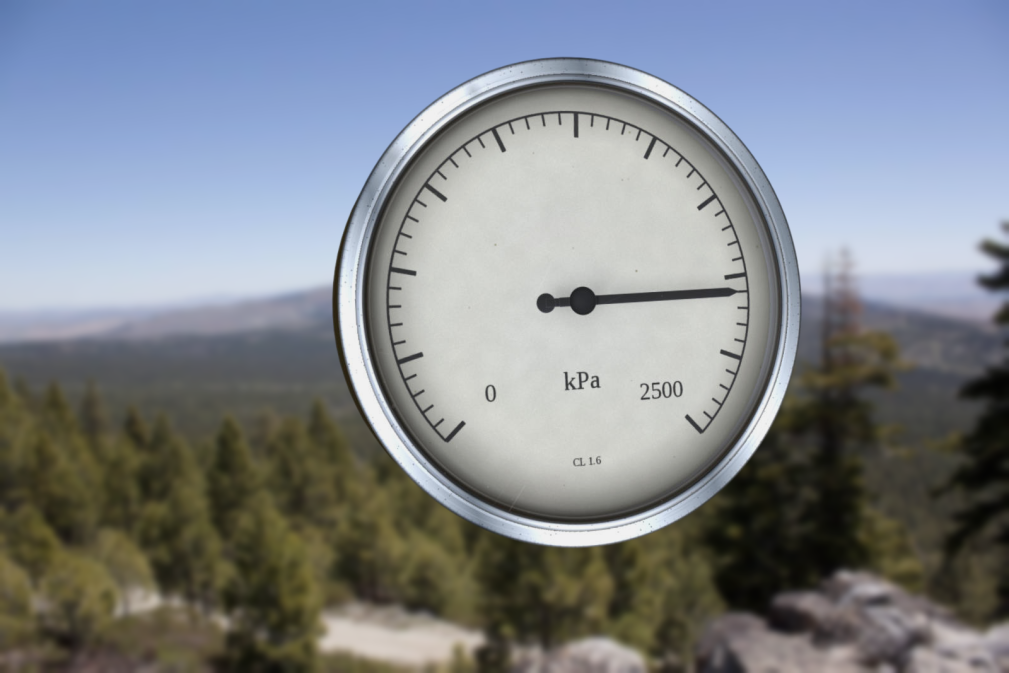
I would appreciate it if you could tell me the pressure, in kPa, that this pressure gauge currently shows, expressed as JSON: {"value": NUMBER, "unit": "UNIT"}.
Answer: {"value": 2050, "unit": "kPa"}
